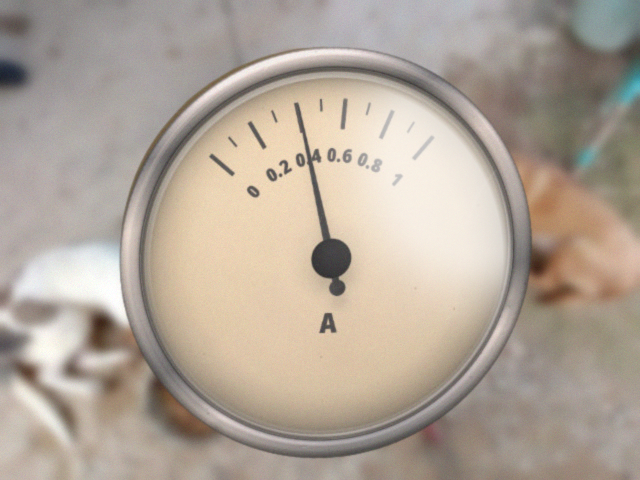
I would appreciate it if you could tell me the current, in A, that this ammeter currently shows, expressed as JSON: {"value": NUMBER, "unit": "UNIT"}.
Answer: {"value": 0.4, "unit": "A"}
